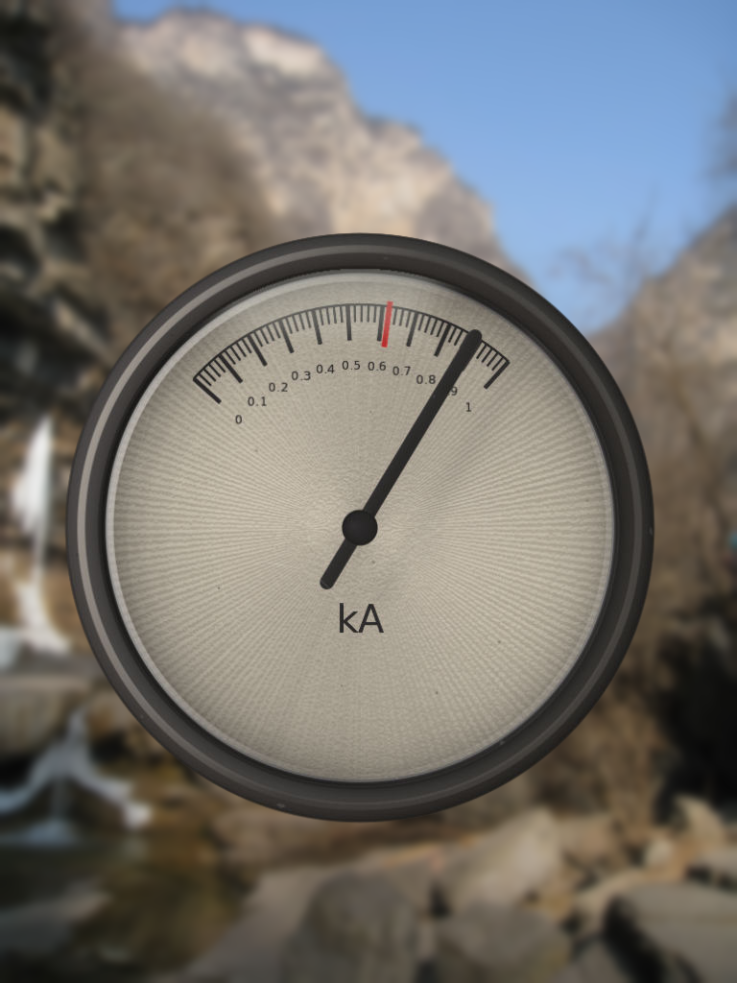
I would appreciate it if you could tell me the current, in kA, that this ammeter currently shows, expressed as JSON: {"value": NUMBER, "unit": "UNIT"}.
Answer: {"value": 0.88, "unit": "kA"}
